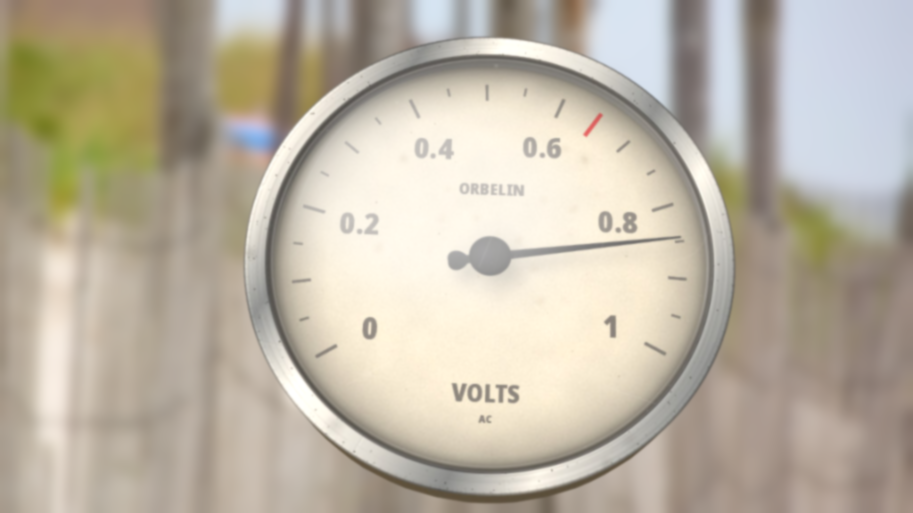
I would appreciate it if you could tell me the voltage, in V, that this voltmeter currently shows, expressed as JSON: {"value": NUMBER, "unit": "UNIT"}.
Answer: {"value": 0.85, "unit": "V"}
